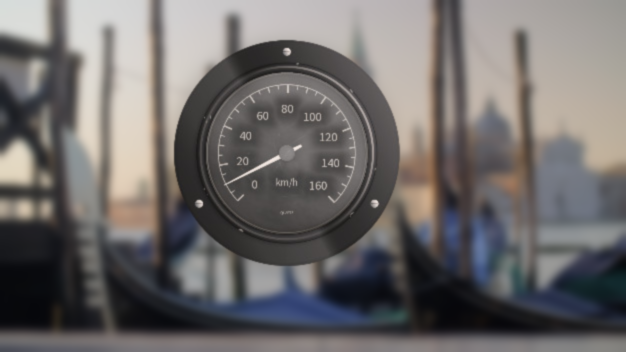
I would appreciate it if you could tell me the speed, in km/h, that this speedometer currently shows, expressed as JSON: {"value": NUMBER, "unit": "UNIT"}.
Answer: {"value": 10, "unit": "km/h"}
